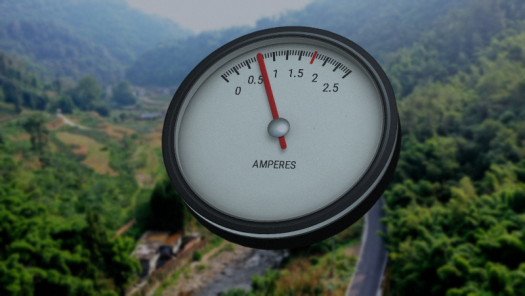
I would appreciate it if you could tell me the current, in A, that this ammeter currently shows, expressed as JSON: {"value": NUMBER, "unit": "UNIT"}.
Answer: {"value": 0.75, "unit": "A"}
